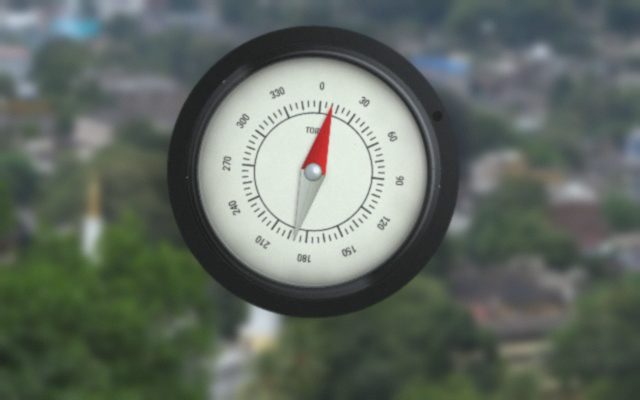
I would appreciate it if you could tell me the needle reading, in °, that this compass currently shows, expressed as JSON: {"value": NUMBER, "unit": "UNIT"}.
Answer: {"value": 10, "unit": "°"}
